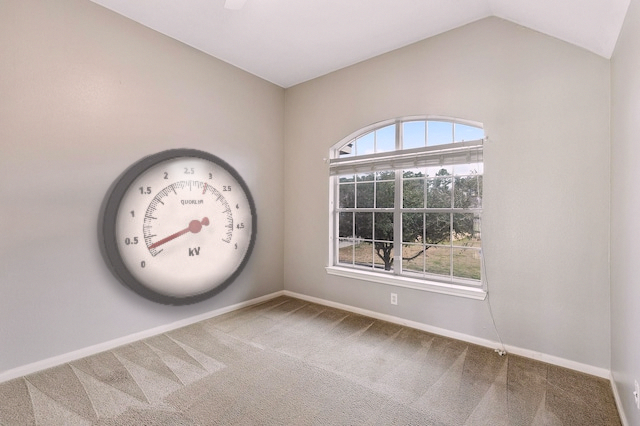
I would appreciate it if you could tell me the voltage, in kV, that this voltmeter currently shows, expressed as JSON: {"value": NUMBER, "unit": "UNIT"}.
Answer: {"value": 0.25, "unit": "kV"}
